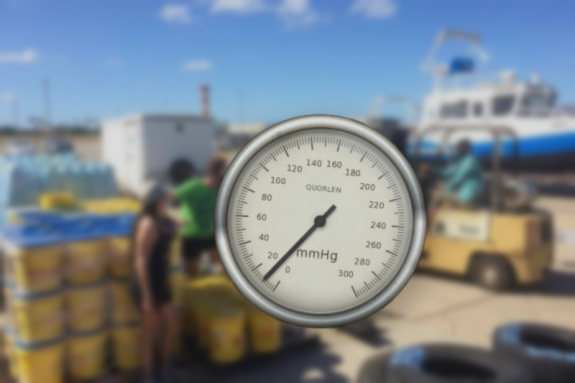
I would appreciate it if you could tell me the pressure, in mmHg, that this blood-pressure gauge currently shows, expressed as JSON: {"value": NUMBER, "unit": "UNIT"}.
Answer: {"value": 10, "unit": "mmHg"}
